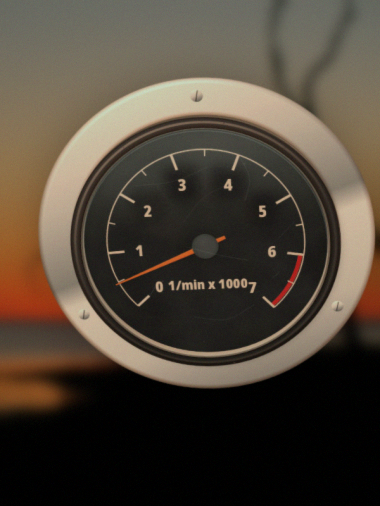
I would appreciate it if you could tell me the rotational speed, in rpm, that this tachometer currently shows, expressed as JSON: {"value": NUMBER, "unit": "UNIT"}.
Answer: {"value": 500, "unit": "rpm"}
